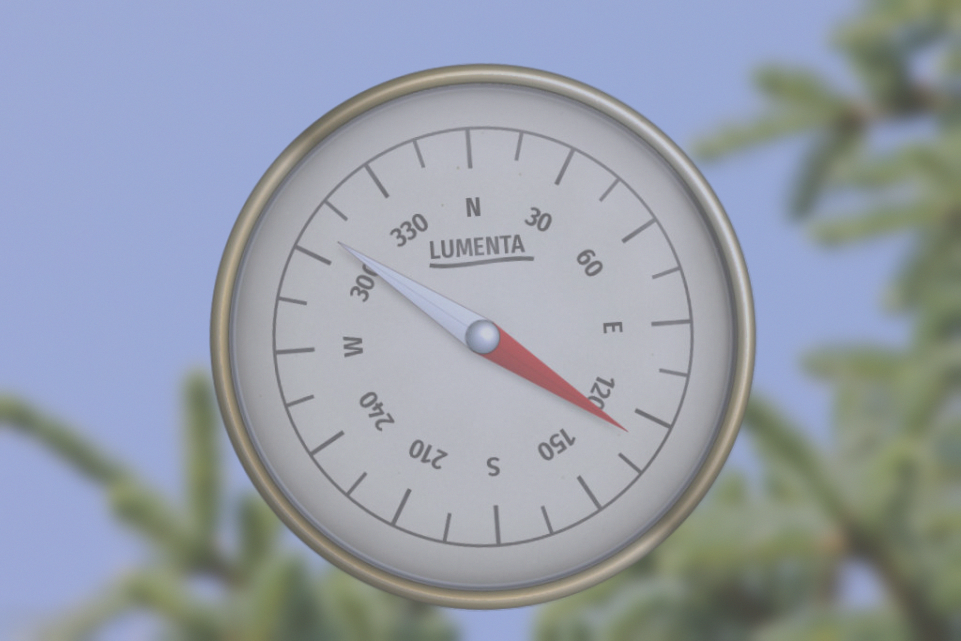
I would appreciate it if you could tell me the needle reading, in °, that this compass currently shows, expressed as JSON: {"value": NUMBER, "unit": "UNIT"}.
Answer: {"value": 127.5, "unit": "°"}
